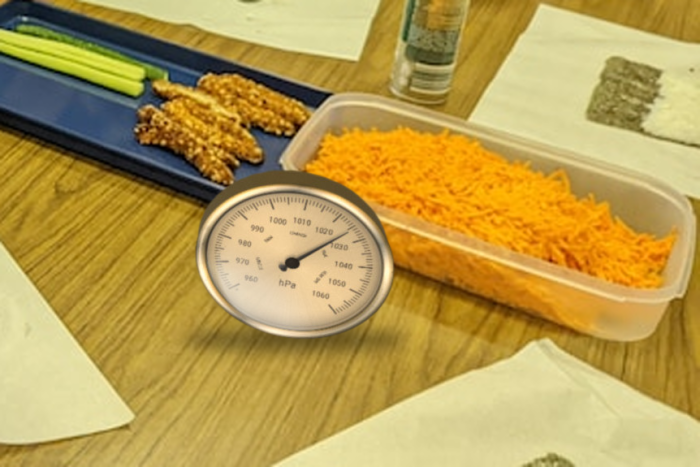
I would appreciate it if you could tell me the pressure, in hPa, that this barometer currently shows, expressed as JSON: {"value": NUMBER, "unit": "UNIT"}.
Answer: {"value": 1025, "unit": "hPa"}
